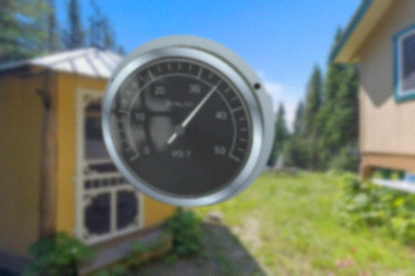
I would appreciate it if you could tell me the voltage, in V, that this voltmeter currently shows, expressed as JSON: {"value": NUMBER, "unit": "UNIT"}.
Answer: {"value": 34, "unit": "V"}
